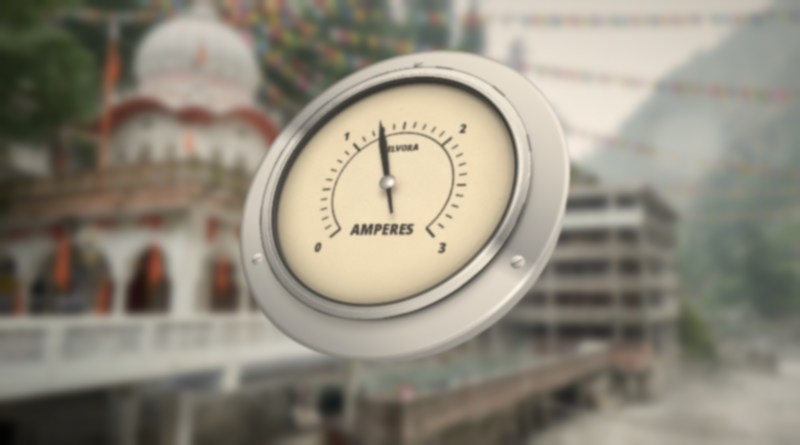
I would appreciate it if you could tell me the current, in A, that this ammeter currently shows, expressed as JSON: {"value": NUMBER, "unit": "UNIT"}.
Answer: {"value": 1.3, "unit": "A"}
